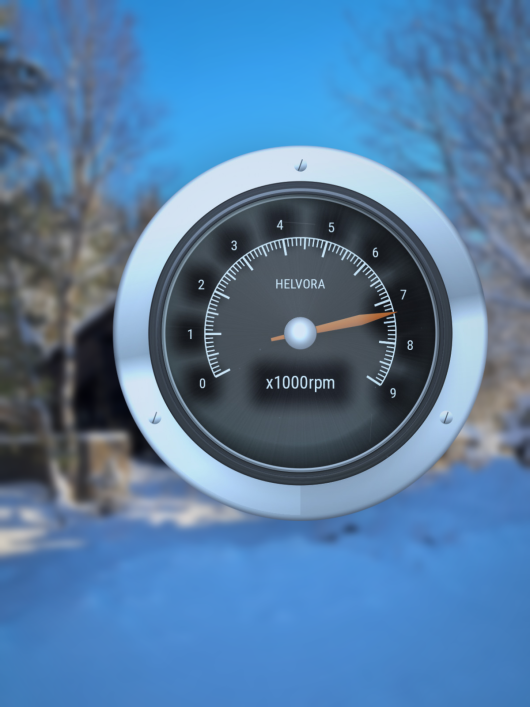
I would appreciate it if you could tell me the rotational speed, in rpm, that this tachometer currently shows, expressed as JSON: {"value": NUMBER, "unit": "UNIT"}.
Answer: {"value": 7300, "unit": "rpm"}
